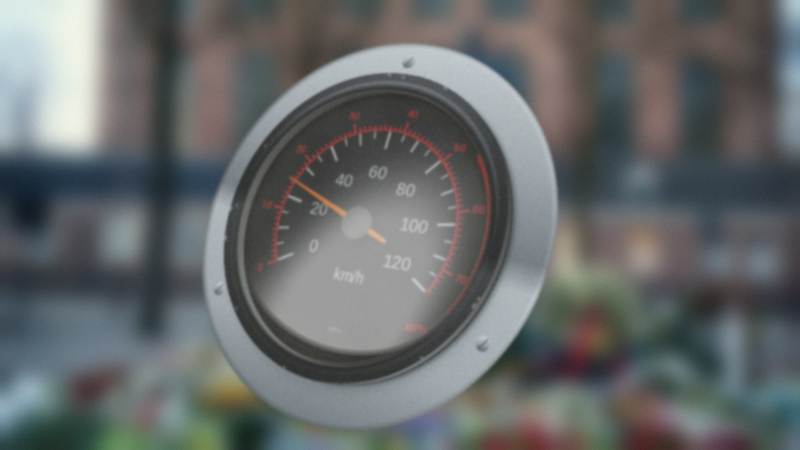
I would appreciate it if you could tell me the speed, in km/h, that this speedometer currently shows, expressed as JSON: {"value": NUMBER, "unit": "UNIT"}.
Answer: {"value": 25, "unit": "km/h"}
